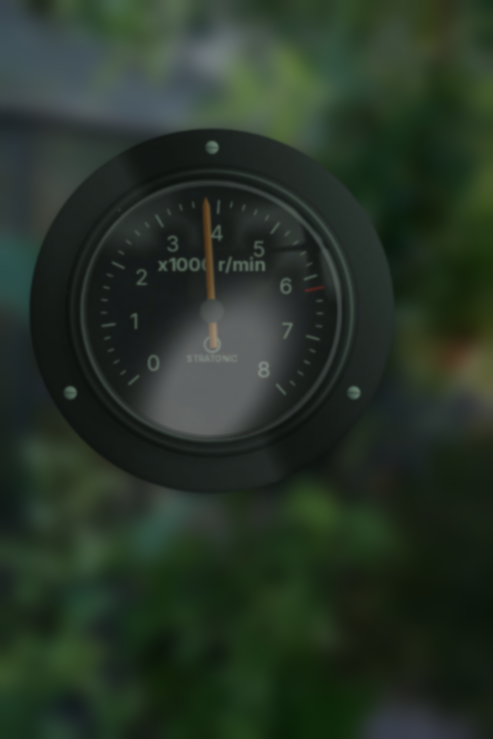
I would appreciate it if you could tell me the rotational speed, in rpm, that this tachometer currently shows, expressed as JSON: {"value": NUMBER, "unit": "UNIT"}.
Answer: {"value": 3800, "unit": "rpm"}
